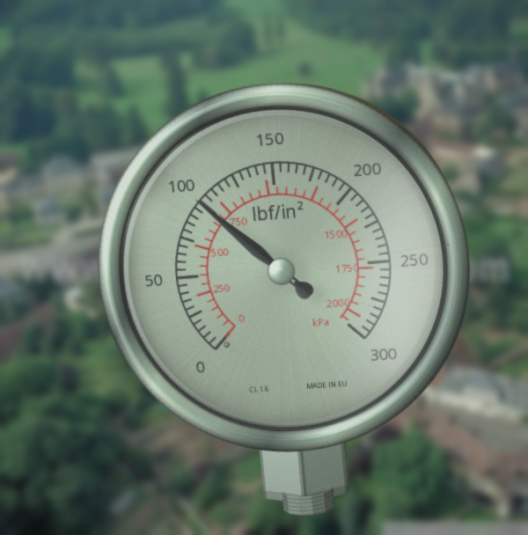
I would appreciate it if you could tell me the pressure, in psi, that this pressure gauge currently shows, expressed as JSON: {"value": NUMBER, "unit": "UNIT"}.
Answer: {"value": 100, "unit": "psi"}
